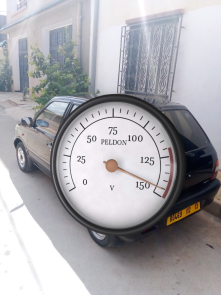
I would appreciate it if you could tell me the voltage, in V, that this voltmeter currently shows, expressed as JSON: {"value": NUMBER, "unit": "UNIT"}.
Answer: {"value": 145, "unit": "V"}
